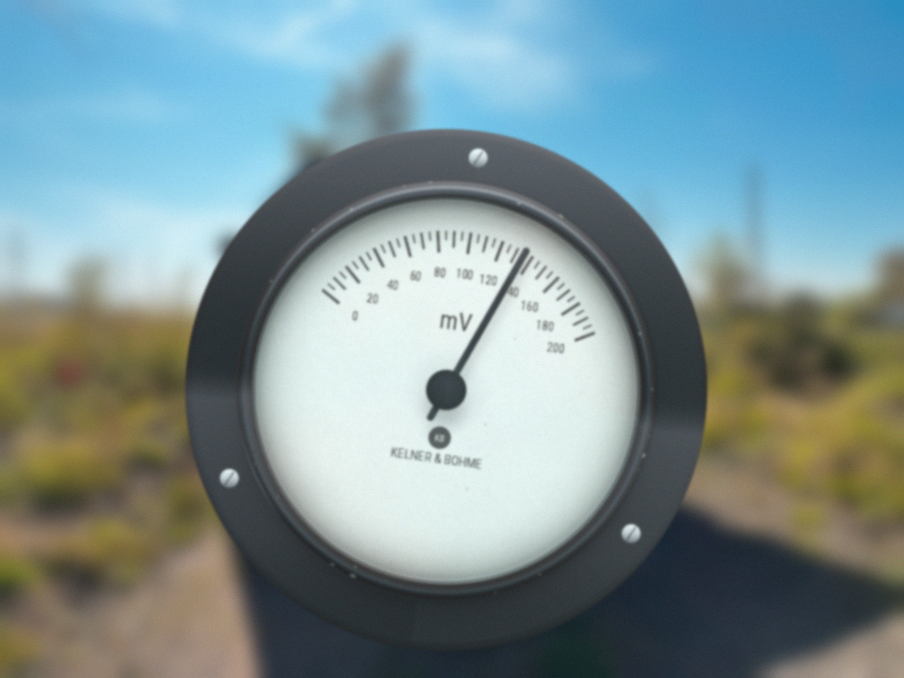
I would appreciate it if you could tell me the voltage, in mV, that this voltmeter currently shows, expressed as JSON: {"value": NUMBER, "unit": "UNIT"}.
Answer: {"value": 135, "unit": "mV"}
